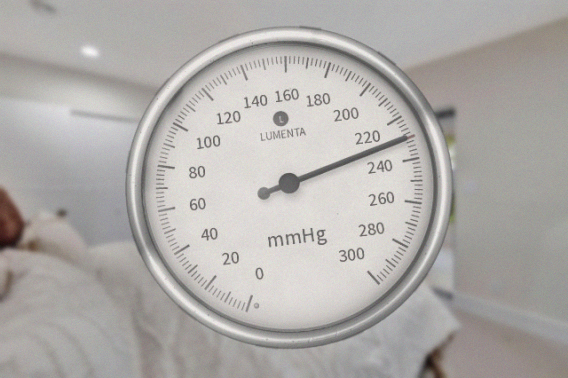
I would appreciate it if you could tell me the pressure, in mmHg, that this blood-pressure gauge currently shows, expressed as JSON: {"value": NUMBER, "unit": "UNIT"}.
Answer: {"value": 230, "unit": "mmHg"}
